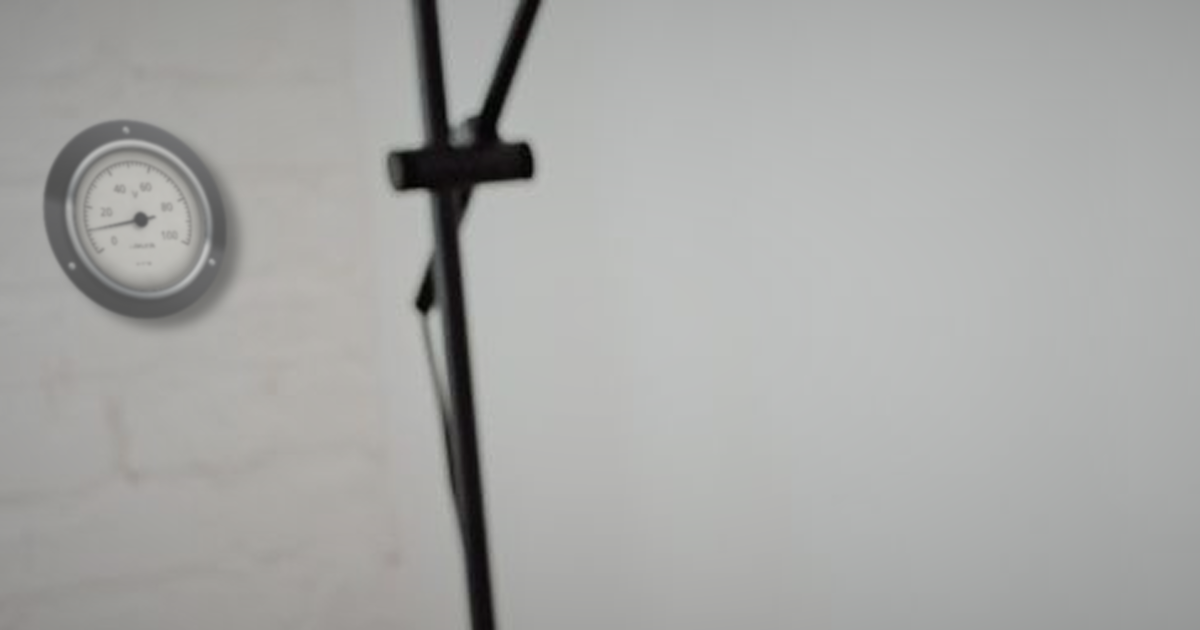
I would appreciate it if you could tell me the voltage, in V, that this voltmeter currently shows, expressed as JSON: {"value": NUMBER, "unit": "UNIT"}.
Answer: {"value": 10, "unit": "V"}
